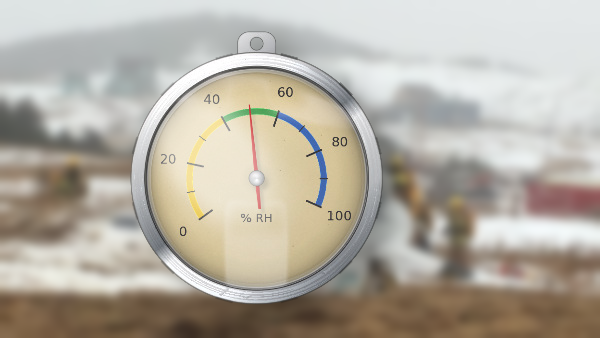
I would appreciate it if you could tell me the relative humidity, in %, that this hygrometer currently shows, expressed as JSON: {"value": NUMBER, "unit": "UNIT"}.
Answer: {"value": 50, "unit": "%"}
